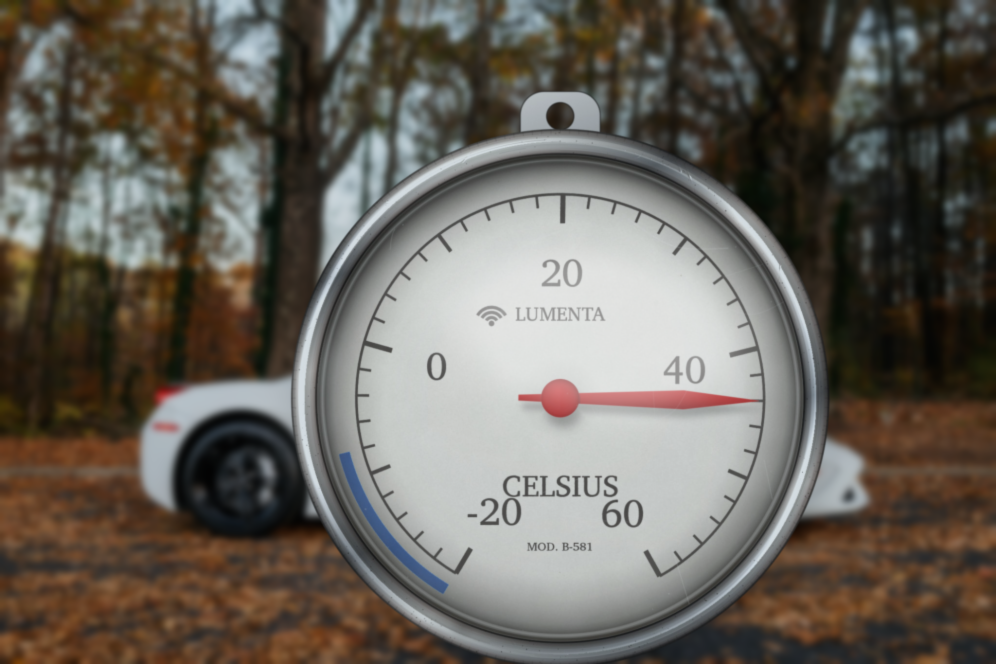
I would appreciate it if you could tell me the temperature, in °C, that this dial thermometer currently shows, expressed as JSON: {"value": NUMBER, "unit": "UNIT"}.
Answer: {"value": 44, "unit": "°C"}
